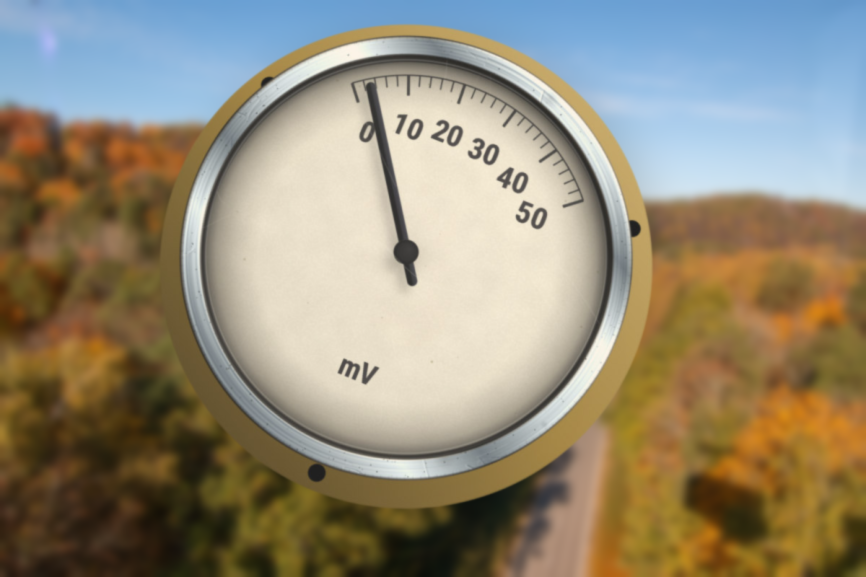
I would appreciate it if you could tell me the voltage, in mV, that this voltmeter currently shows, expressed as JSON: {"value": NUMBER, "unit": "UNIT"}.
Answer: {"value": 3, "unit": "mV"}
